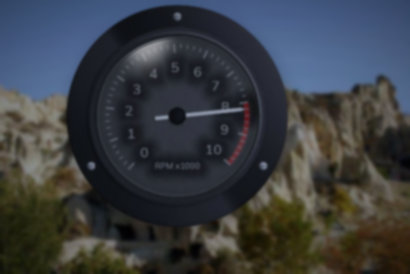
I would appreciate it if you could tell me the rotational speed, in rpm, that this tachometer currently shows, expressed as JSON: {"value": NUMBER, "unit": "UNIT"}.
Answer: {"value": 8200, "unit": "rpm"}
